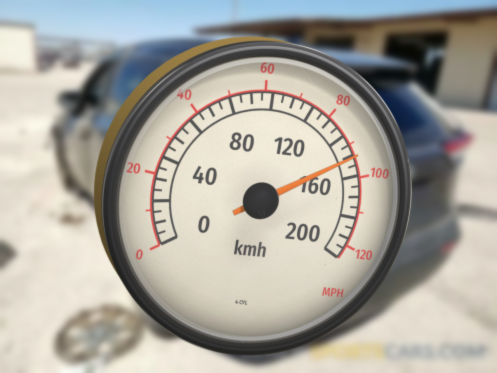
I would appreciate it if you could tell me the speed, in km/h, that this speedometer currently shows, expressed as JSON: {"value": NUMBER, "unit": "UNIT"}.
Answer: {"value": 150, "unit": "km/h"}
